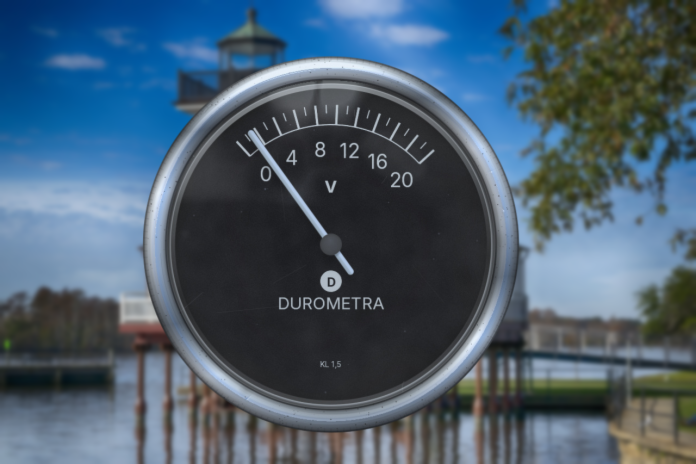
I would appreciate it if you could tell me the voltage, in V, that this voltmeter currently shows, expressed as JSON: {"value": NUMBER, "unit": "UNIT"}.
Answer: {"value": 1.5, "unit": "V"}
